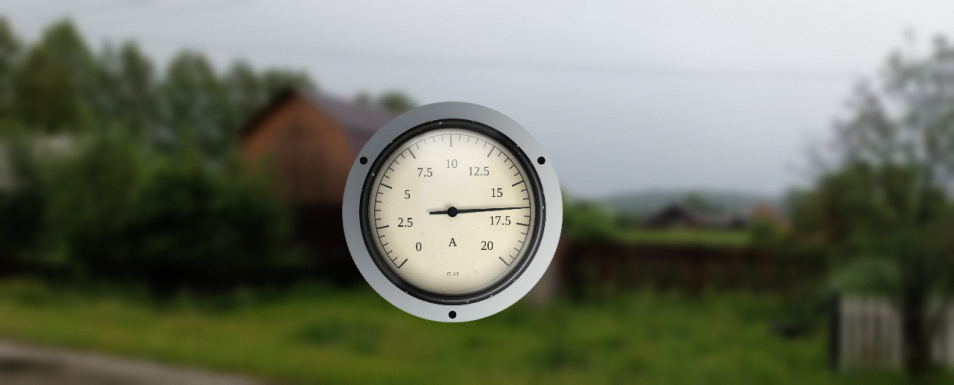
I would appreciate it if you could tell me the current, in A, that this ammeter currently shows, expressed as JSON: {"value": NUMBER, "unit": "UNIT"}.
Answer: {"value": 16.5, "unit": "A"}
